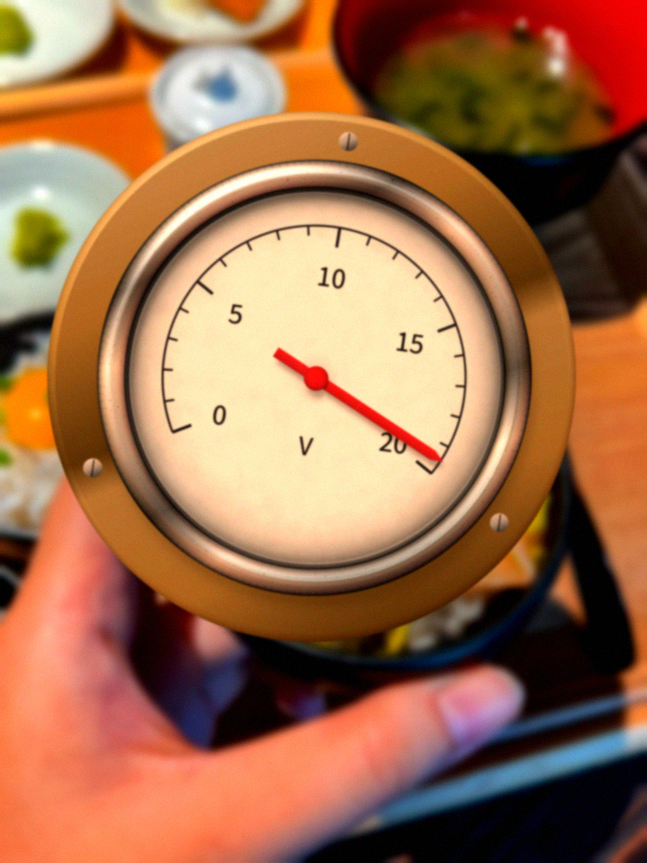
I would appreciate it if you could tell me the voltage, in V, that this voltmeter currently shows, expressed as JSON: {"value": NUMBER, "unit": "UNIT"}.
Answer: {"value": 19.5, "unit": "V"}
